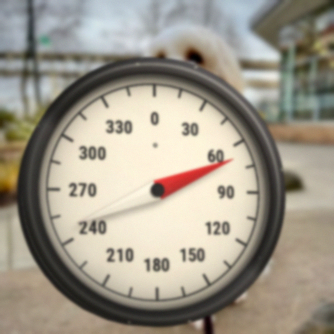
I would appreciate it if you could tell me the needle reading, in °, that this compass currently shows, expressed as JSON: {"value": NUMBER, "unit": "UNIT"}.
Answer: {"value": 67.5, "unit": "°"}
